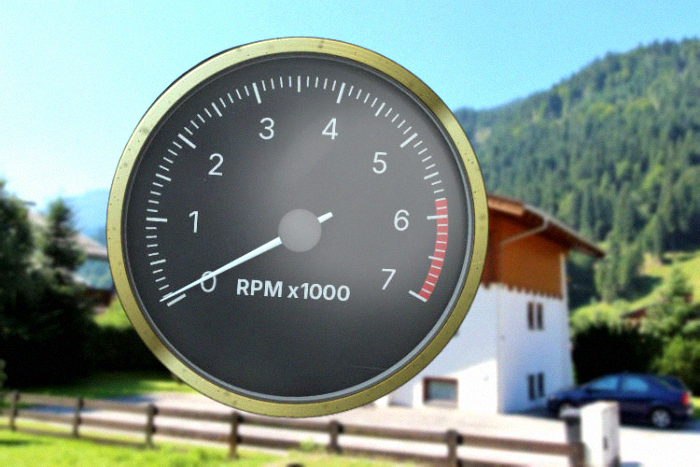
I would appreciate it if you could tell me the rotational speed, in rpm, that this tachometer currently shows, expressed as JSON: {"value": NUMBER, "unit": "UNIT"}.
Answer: {"value": 100, "unit": "rpm"}
